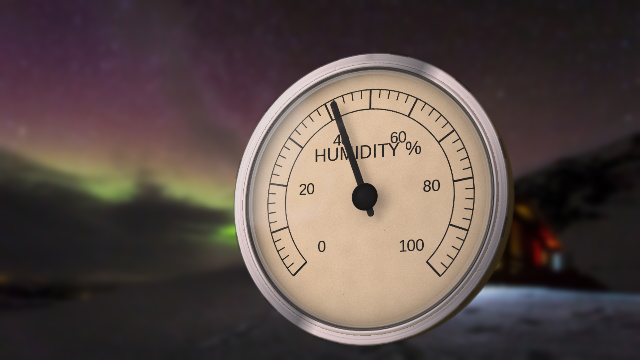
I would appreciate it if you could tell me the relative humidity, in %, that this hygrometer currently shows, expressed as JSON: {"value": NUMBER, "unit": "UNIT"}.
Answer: {"value": 42, "unit": "%"}
